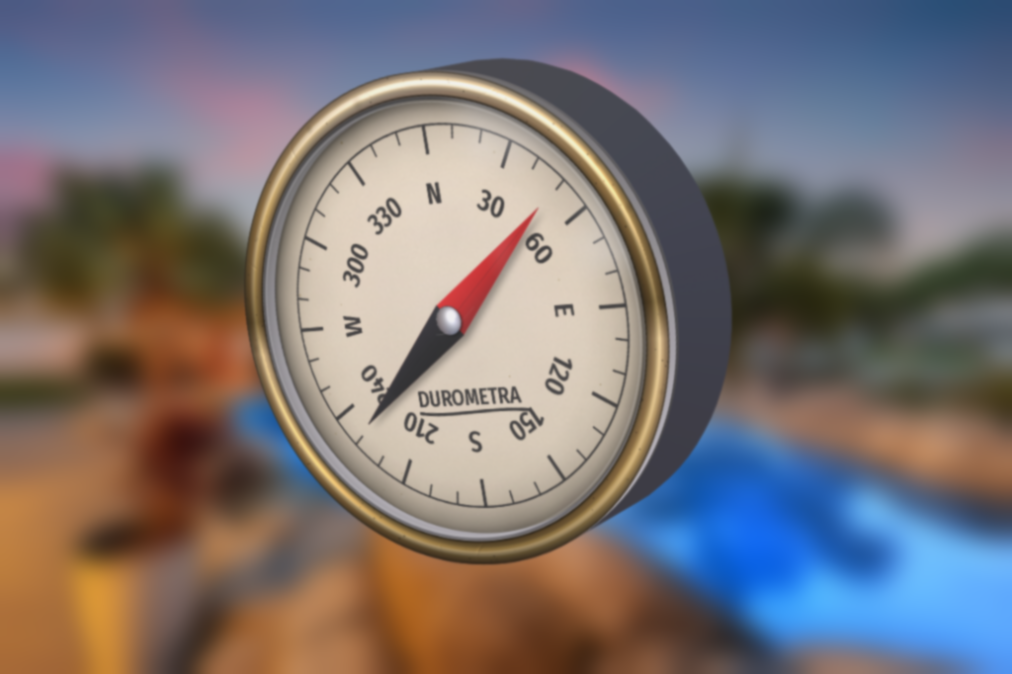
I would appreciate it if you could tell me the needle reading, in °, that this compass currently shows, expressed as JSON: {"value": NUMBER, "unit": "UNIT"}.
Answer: {"value": 50, "unit": "°"}
